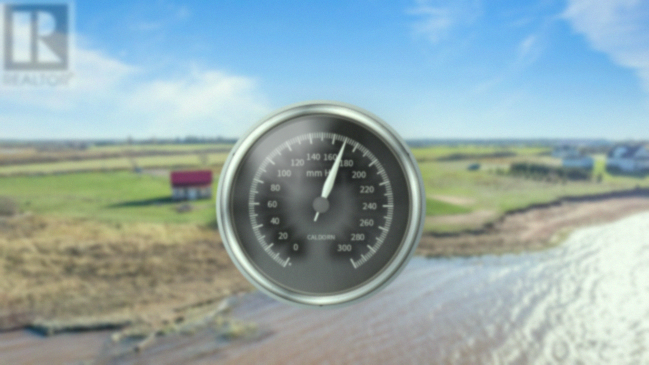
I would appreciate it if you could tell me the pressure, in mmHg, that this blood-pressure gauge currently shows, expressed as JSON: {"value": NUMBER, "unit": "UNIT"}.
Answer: {"value": 170, "unit": "mmHg"}
